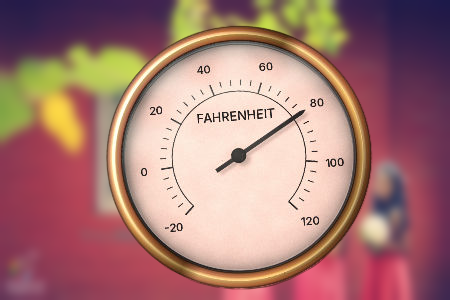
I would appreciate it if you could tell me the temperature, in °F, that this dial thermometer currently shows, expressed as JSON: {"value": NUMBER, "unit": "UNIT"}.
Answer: {"value": 80, "unit": "°F"}
